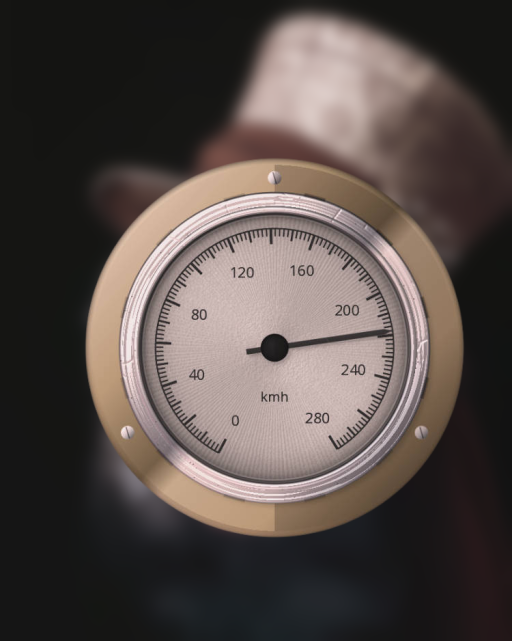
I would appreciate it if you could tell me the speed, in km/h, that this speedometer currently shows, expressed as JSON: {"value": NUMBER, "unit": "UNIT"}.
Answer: {"value": 218, "unit": "km/h"}
